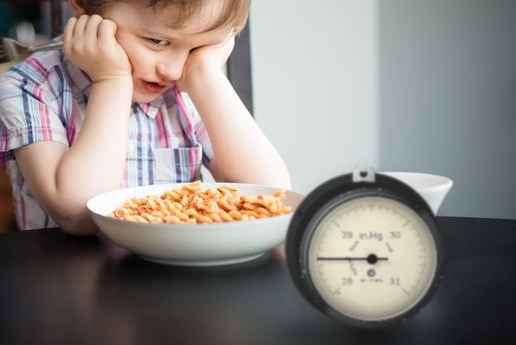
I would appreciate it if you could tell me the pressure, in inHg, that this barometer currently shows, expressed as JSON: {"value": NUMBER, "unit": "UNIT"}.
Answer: {"value": 28.5, "unit": "inHg"}
